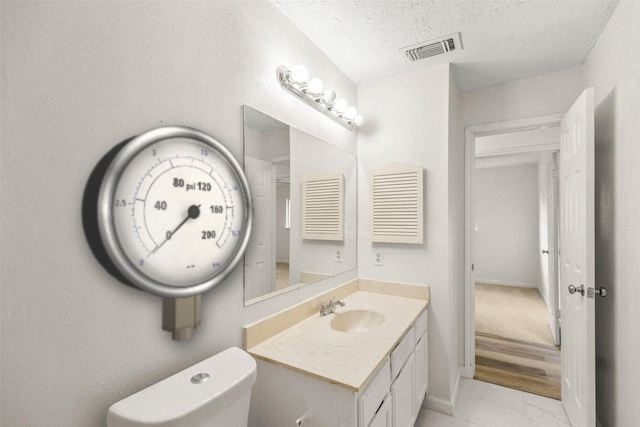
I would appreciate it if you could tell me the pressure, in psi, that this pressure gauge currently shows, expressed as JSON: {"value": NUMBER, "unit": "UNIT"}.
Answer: {"value": 0, "unit": "psi"}
